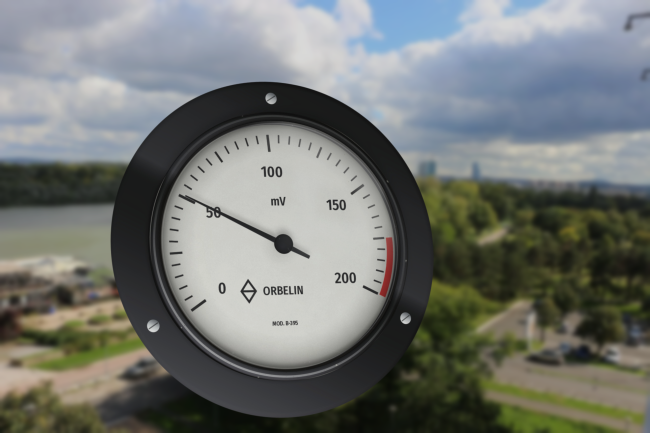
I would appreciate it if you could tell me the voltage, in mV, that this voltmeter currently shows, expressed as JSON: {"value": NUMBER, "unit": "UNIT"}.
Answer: {"value": 50, "unit": "mV"}
